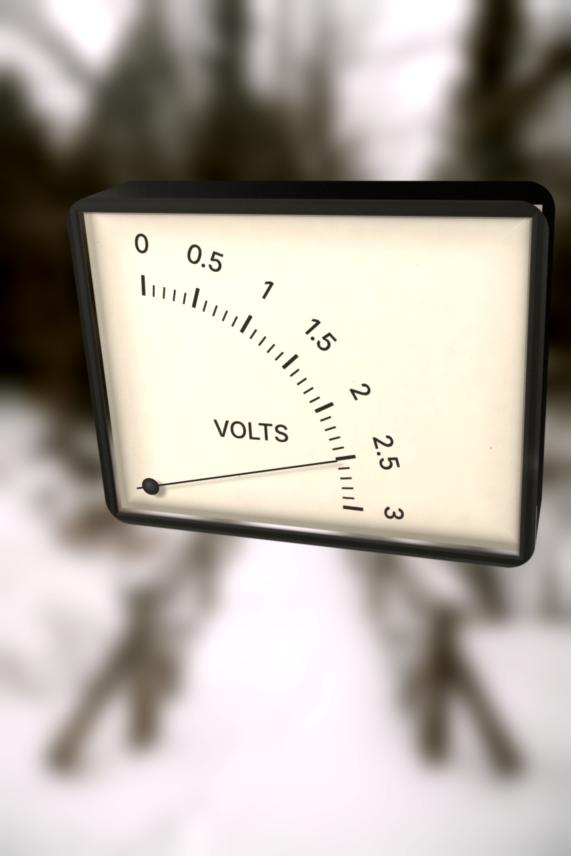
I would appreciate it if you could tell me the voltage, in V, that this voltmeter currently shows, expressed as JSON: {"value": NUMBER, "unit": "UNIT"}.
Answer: {"value": 2.5, "unit": "V"}
